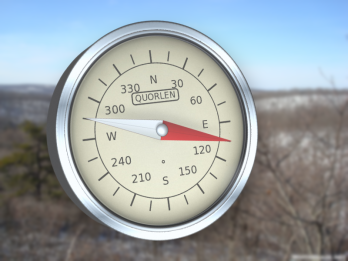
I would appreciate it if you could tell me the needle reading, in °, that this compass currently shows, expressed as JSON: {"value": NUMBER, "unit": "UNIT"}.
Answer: {"value": 105, "unit": "°"}
